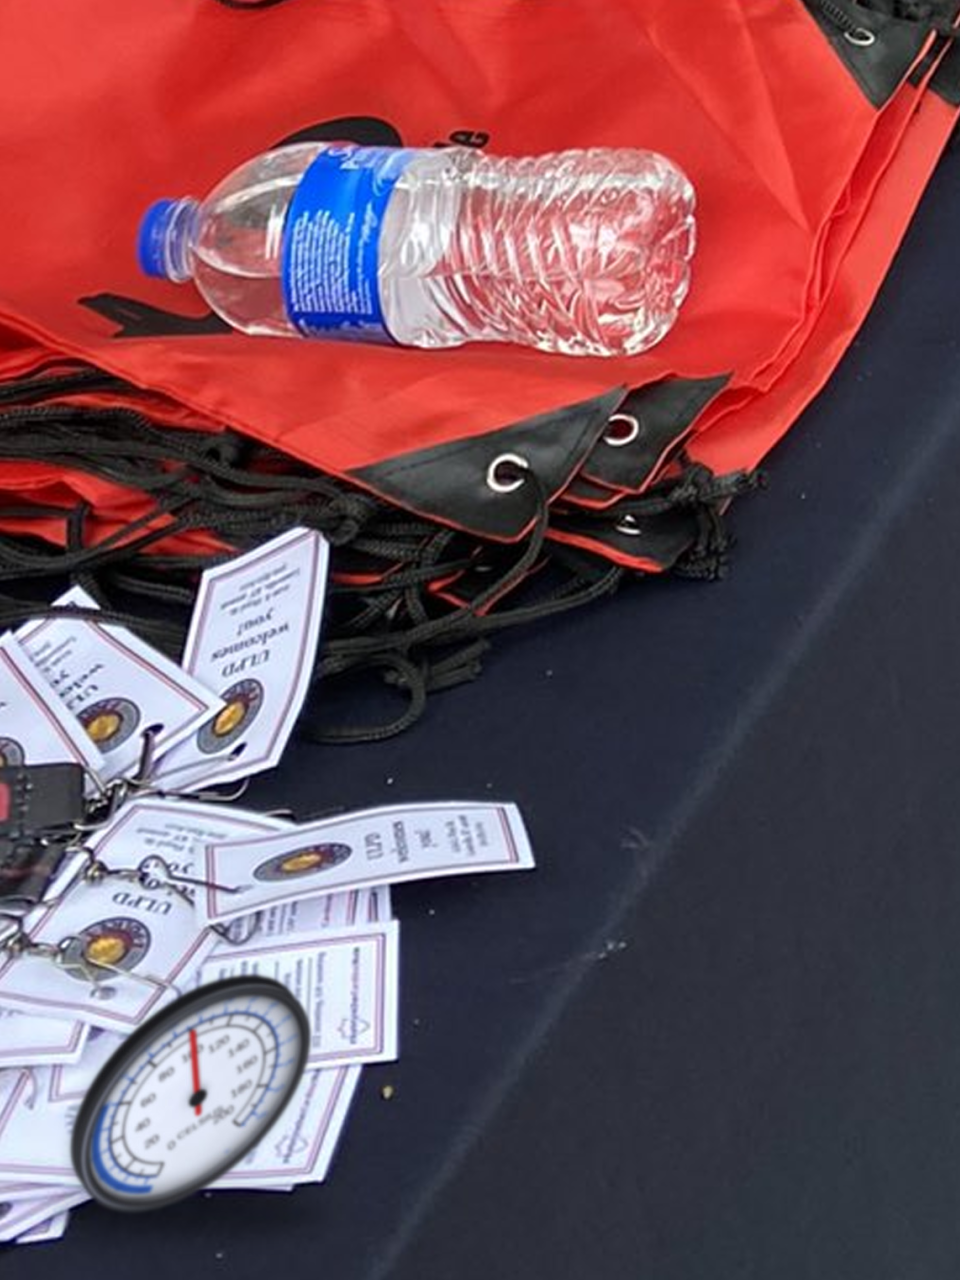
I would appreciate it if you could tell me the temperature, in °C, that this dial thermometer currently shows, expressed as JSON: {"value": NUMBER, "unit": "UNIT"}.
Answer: {"value": 100, "unit": "°C"}
